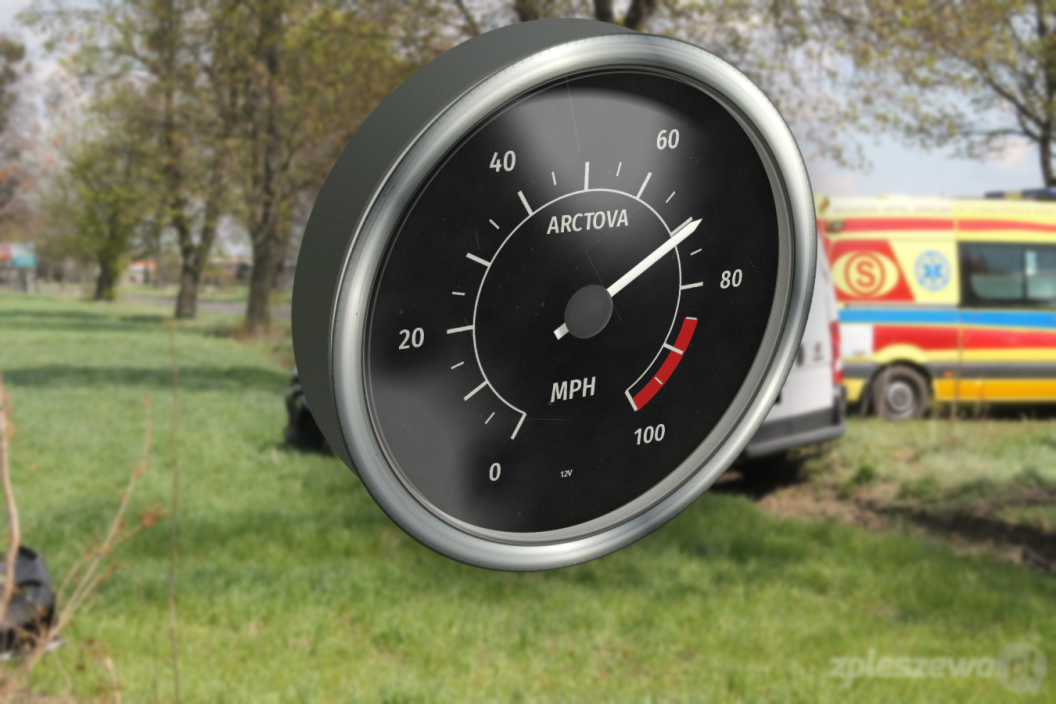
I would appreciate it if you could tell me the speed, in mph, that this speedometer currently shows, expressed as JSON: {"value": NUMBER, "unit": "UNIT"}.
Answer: {"value": 70, "unit": "mph"}
